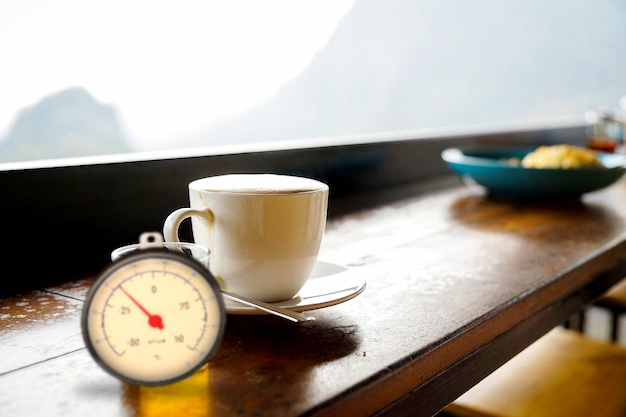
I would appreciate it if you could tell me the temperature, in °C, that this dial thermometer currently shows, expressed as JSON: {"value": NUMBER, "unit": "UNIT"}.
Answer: {"value": -15, "unit": "°C"}
